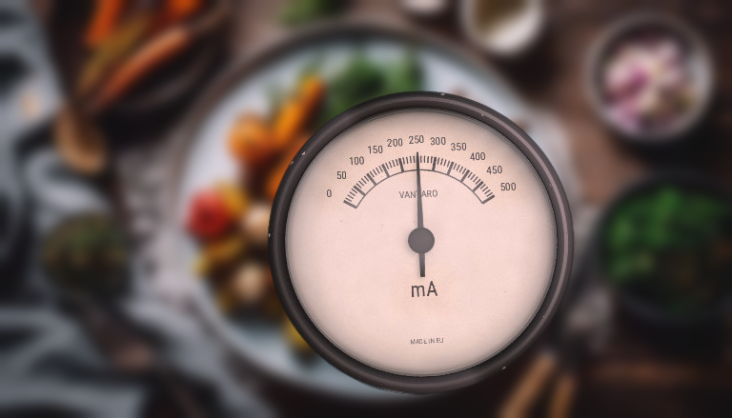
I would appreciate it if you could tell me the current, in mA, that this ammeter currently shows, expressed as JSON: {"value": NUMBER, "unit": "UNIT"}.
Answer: {"value": 250, "unit": "mA"}
